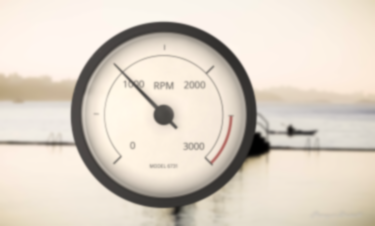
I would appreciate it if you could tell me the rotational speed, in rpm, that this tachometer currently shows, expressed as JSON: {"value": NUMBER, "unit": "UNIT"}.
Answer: {"value": 1000, "unit": "rpm"}
